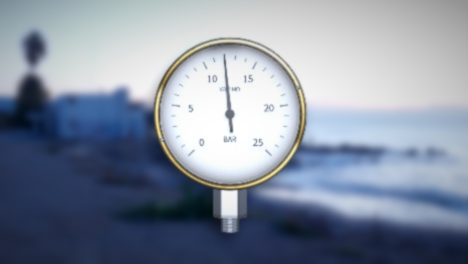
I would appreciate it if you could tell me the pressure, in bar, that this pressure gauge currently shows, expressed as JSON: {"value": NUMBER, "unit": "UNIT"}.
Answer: {"value": 12, "unit": "bar"}
